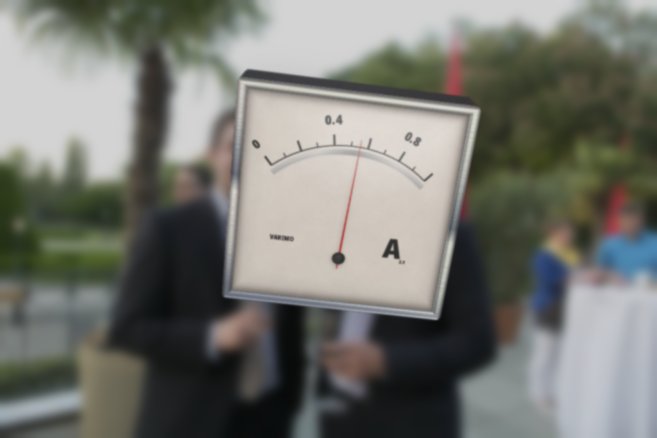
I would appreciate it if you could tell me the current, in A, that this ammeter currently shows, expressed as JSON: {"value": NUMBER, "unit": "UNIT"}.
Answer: {"value": 0.55, "unit": "A"}
